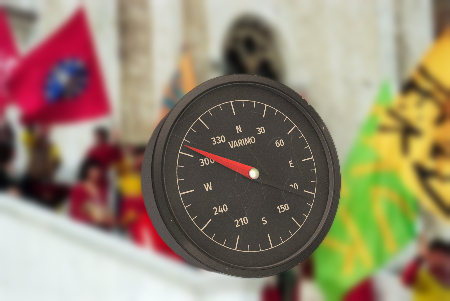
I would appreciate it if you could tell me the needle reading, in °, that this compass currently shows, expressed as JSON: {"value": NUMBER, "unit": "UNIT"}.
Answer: {"value": 305, "unit": "°"}
